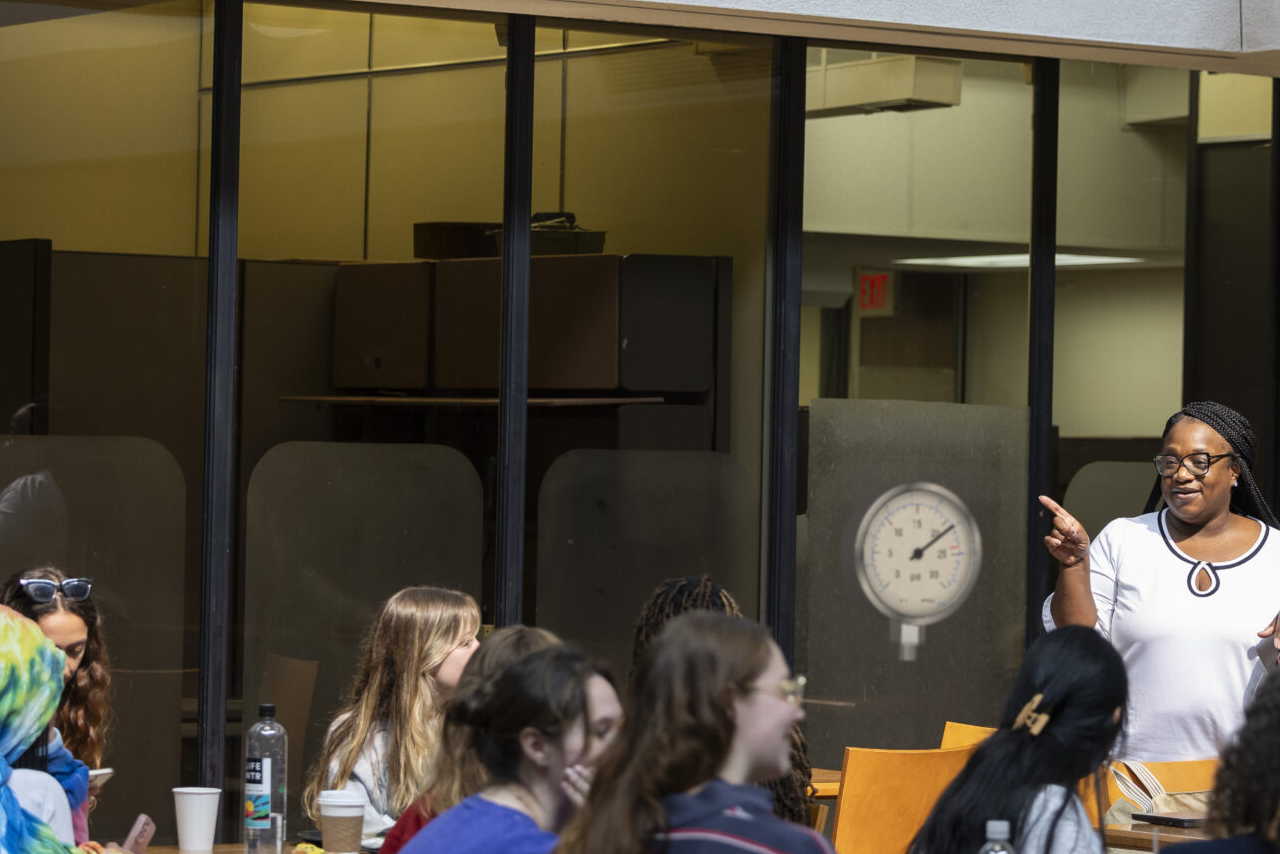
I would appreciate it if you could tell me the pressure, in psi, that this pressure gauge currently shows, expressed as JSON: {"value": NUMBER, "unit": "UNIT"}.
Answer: {"value": 21, "unit": "psi"}
